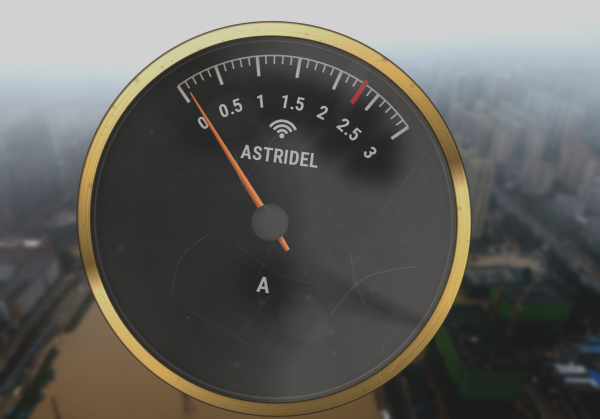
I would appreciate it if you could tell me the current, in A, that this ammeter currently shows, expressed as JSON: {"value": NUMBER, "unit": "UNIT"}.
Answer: {"value": 0.1, "unit": "A"}
